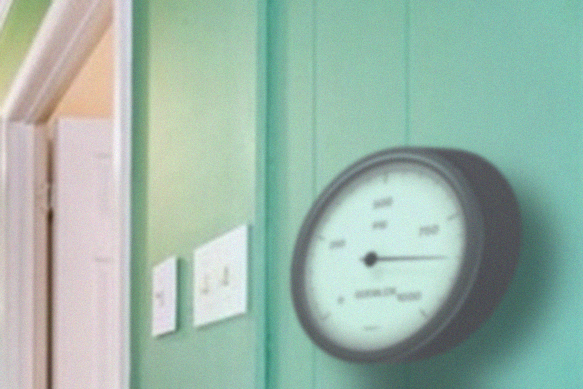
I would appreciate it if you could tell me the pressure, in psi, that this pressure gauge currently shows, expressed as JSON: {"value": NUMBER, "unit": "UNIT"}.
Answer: {"value": 850, "unit": "psi"}
